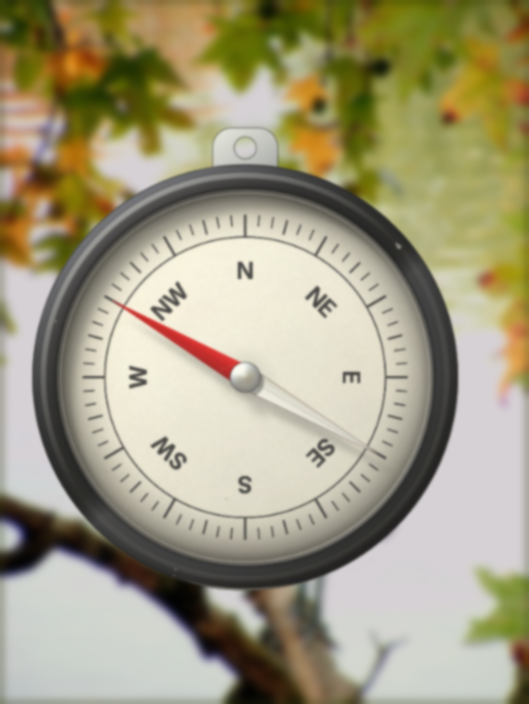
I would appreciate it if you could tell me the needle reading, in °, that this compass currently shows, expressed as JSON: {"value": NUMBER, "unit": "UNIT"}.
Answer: {"value": 300, "unit": "°"}
